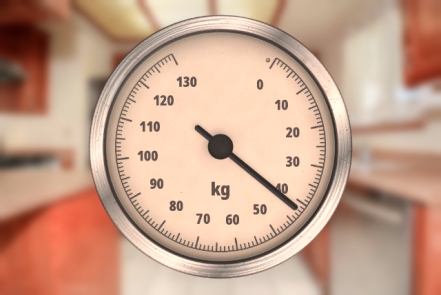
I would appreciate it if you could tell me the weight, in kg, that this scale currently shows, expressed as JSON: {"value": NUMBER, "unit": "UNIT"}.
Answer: {"value": 42, "unit": "kg"}
